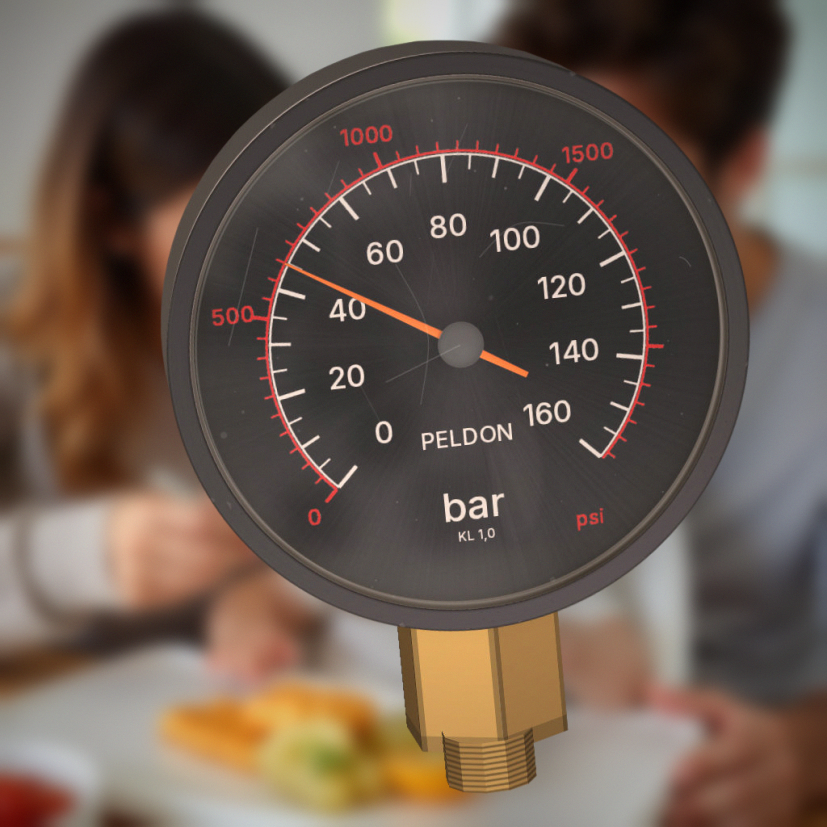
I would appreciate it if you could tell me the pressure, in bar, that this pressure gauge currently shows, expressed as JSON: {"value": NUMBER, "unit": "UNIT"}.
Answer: {"value": 45, "unit": "bar"}
